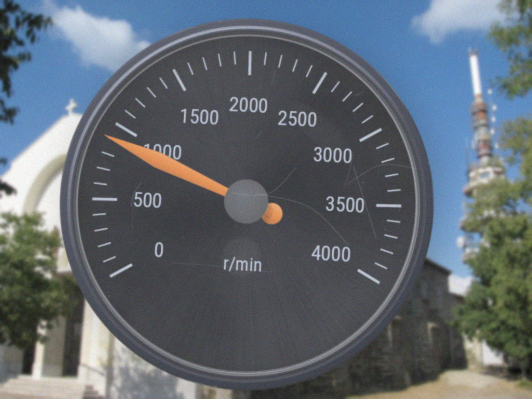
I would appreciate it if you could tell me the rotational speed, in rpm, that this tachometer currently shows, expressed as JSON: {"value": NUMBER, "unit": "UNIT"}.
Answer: {"value": 900, "unit": "rpm"}
